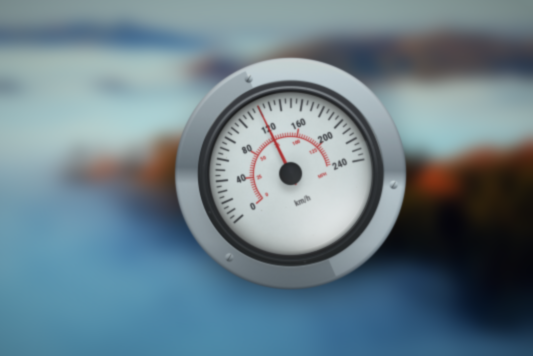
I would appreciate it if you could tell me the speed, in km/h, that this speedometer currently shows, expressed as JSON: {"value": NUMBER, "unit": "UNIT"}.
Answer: {"value": 120, "unit": "km/h"}
